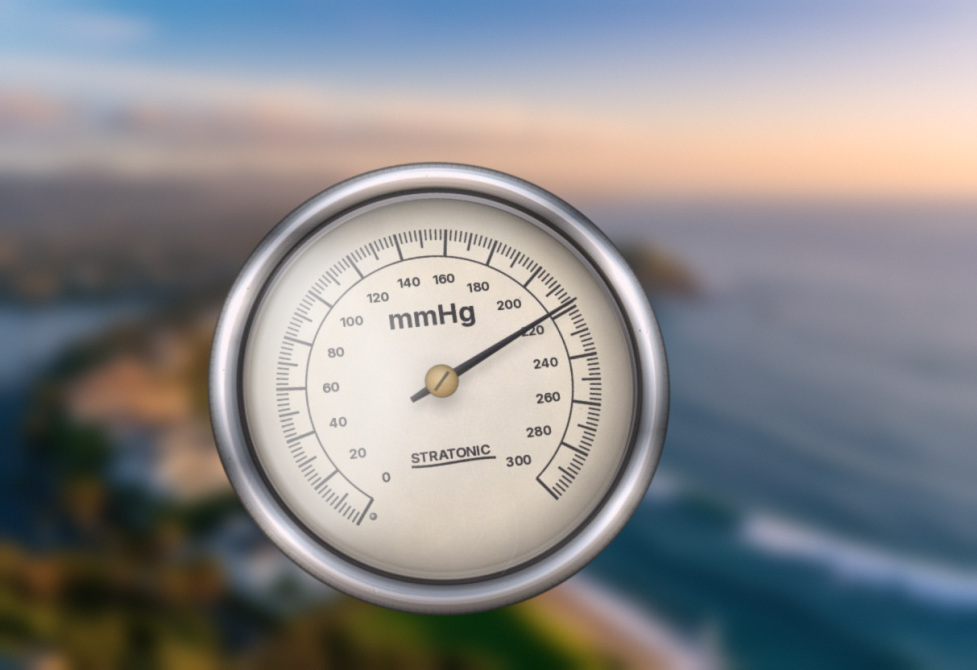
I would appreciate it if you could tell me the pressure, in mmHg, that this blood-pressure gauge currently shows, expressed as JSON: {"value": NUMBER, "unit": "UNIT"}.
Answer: {"value": 218, "unit": "mmHg"}
